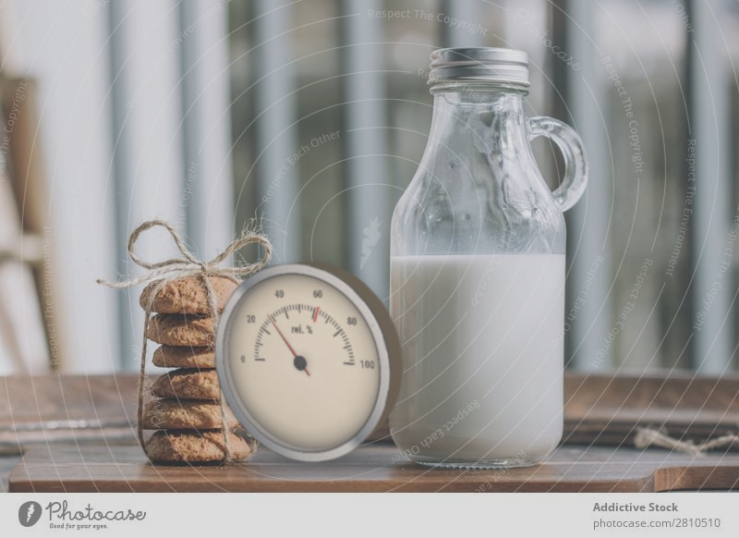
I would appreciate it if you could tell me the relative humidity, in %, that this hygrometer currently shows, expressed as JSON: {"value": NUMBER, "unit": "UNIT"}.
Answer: {"value": 30, "unit": "%"}
